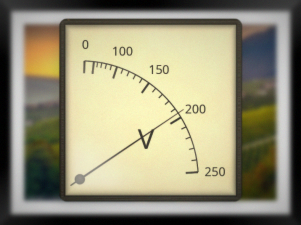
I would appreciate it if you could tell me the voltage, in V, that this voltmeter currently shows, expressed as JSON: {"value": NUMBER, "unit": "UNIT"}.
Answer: {"value": 195, "unit": "V"}
